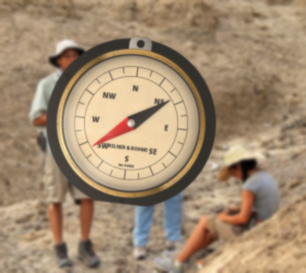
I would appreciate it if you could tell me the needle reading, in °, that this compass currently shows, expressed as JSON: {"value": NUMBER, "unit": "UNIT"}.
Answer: {"value": 232.5, "unit": "°"}
